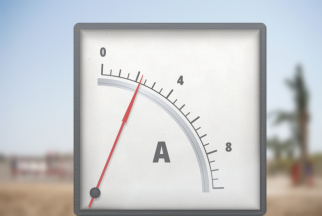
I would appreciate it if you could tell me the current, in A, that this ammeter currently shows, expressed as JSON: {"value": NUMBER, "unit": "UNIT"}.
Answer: {"value": 2.25, "unit": "A"}
